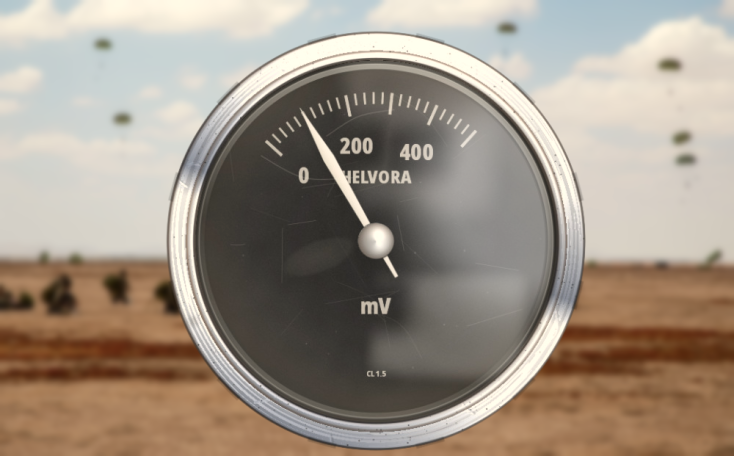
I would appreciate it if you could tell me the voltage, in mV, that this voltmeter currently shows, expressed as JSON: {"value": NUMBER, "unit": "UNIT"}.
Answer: {"value": 100, "unit": "mV"}
